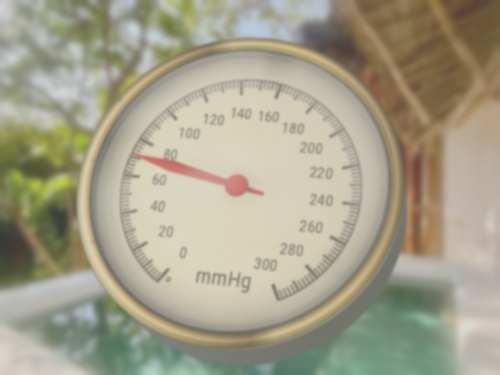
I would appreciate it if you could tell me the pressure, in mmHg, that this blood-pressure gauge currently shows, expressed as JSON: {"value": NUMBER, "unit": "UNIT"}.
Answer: {"value": 70, "unit": "mmHg"}
